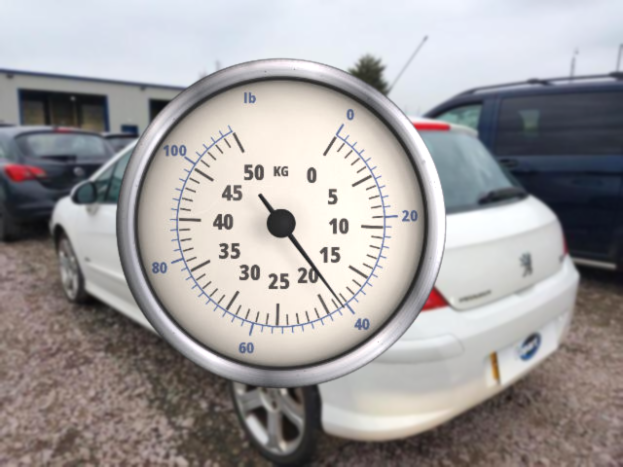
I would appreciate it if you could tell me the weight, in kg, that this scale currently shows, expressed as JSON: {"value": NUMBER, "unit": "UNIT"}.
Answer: {"value": 18.5, "unit": "kg"}
